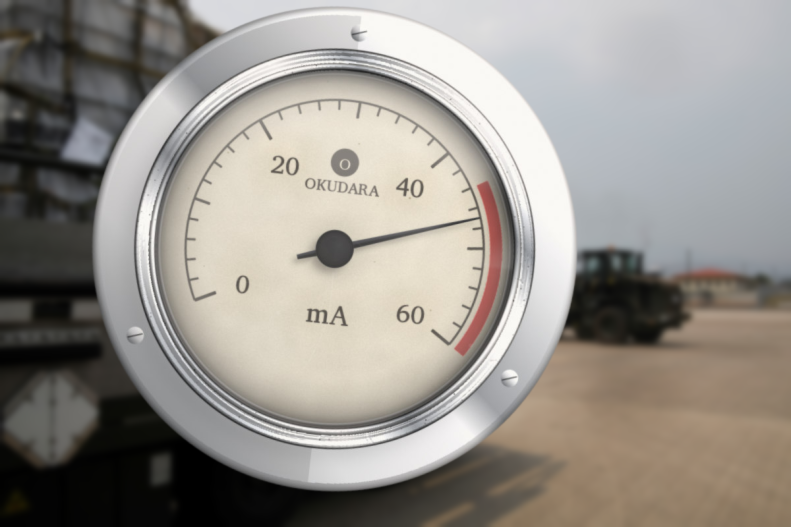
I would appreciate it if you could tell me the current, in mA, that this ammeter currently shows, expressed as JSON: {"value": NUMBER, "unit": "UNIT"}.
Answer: {"value": 47, "unit": "mA"}
